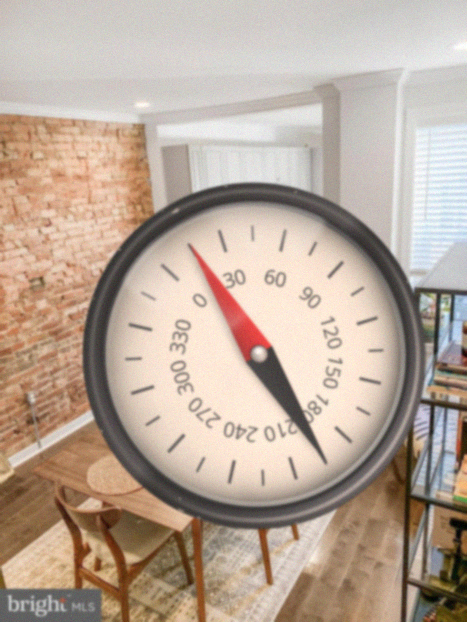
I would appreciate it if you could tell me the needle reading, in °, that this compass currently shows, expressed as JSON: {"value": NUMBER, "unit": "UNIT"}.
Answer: {"value": 15, "unit": "°"}
